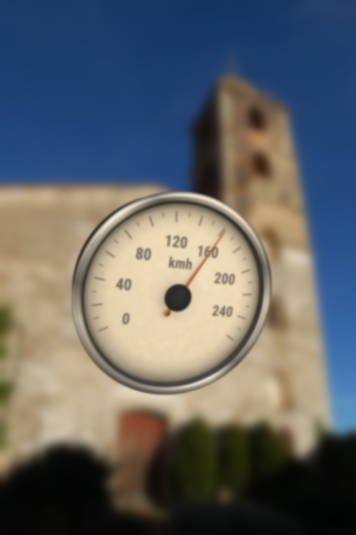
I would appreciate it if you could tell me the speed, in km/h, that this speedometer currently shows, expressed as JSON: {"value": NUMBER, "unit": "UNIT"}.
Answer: {"value": 160, "unit": "km/h"}
